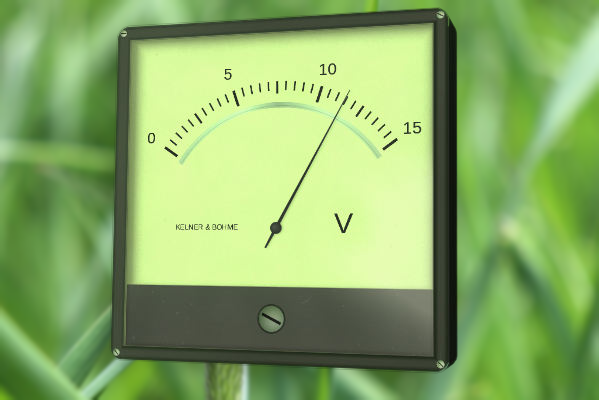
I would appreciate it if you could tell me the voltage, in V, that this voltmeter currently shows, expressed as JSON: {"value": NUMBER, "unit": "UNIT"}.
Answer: {"value": 11.5, "unit": "V"}
